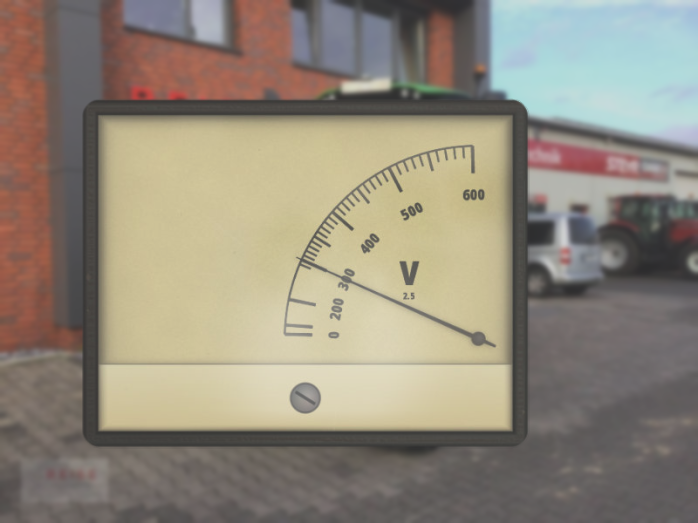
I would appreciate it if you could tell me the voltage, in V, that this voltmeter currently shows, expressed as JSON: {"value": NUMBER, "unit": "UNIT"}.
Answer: {"value": 300, "unit": "V"}
